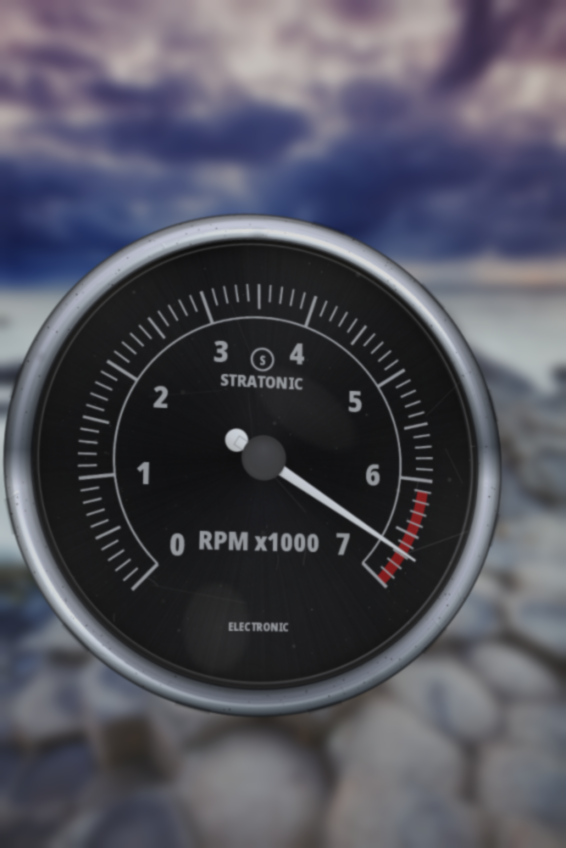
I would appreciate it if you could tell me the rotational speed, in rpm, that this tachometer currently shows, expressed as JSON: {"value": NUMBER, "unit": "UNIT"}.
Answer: {"value": 6700, "unit": "rpm"}
